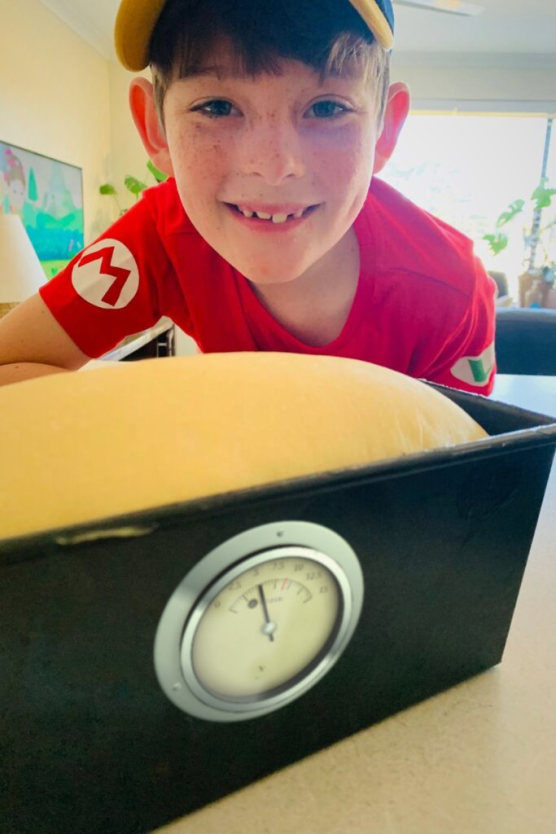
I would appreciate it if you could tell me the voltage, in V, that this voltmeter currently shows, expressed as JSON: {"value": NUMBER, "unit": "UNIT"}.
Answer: {"value": 5, "unit": "V"}
